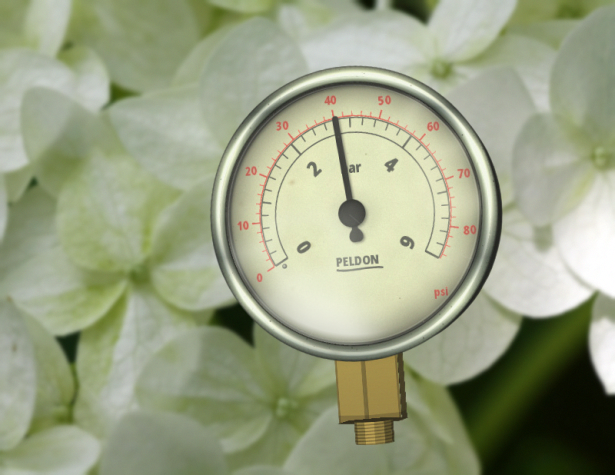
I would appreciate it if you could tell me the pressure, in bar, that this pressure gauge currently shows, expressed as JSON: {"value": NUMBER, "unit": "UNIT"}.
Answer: {"value": 2.8, "unit": "bar"}
